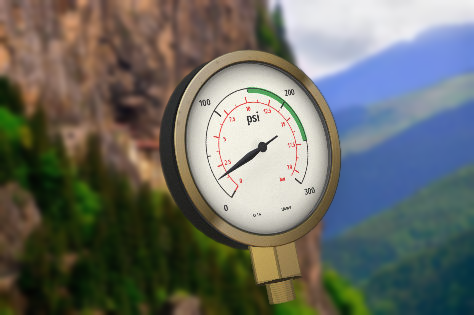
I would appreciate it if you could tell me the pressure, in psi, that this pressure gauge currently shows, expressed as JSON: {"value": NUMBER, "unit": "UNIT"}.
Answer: {"value": 25, "unit": "psi"}
